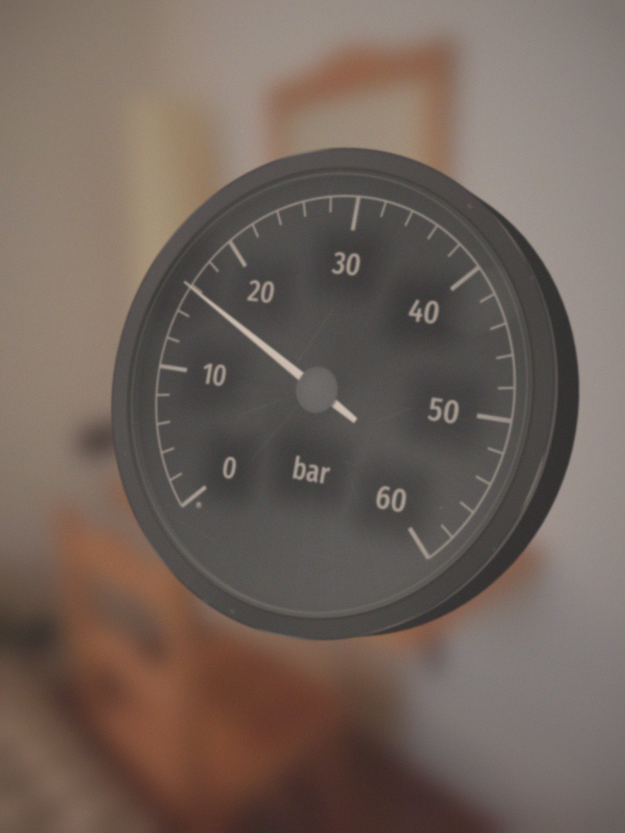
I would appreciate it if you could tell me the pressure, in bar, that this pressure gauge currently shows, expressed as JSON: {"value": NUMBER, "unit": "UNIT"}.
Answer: {"value": 16, "unit": "bar"}
